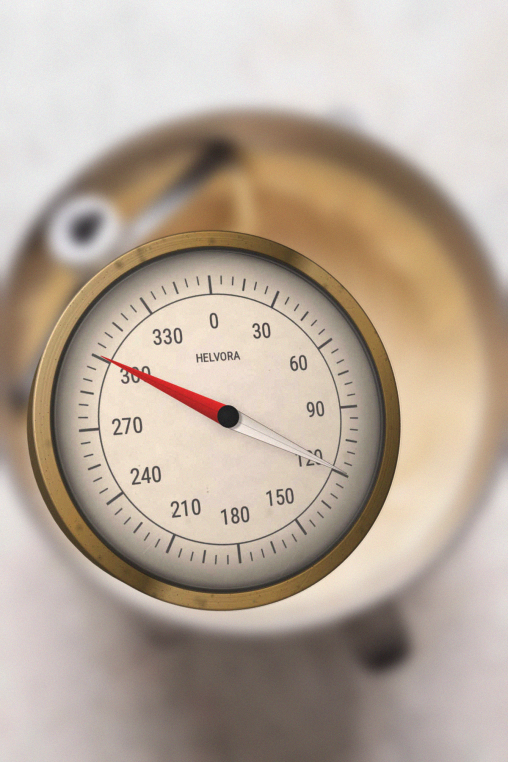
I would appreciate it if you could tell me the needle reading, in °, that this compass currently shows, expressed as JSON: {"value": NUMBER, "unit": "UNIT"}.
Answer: {"value": 300, "unit": "°"}
